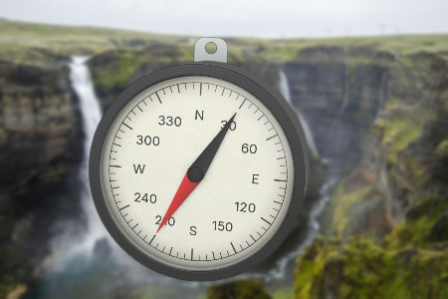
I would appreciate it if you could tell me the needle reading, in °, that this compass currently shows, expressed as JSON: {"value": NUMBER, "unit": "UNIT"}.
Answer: {"value": 210, "unit": "°"}
